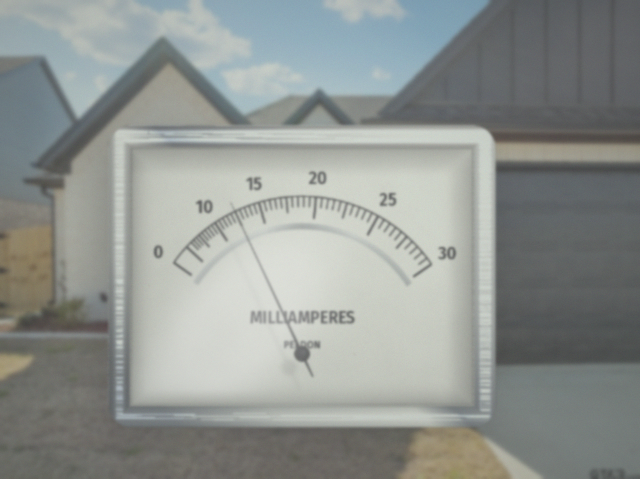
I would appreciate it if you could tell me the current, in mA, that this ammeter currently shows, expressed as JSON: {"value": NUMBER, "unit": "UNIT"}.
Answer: {"value": 12.5, "unit": "mA"}
